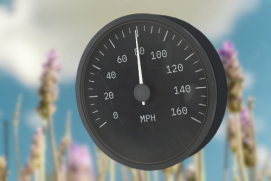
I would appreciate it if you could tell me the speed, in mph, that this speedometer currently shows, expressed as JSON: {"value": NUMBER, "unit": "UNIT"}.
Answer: {"value": 80, "unit": "mph"}
